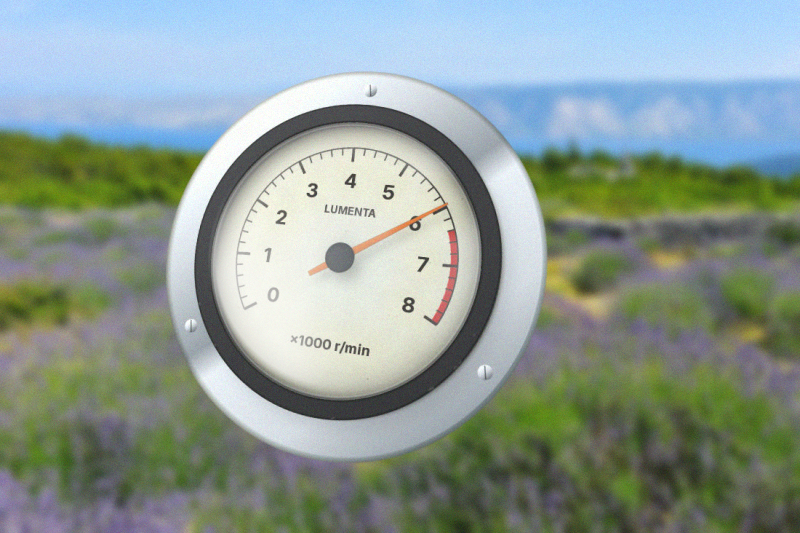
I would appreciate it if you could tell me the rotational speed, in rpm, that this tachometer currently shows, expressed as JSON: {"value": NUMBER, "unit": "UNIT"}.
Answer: {"value": 6000, "unit": "rpm"}
